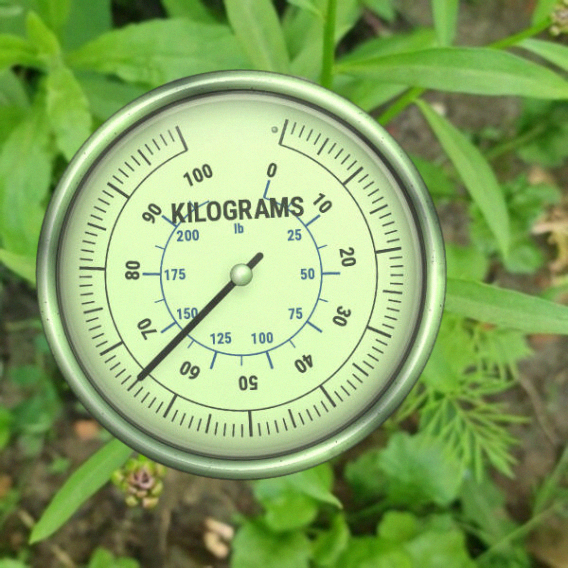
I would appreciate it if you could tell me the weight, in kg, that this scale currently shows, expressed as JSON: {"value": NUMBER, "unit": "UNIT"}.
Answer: {"value": 65, "unit": "kg"}
